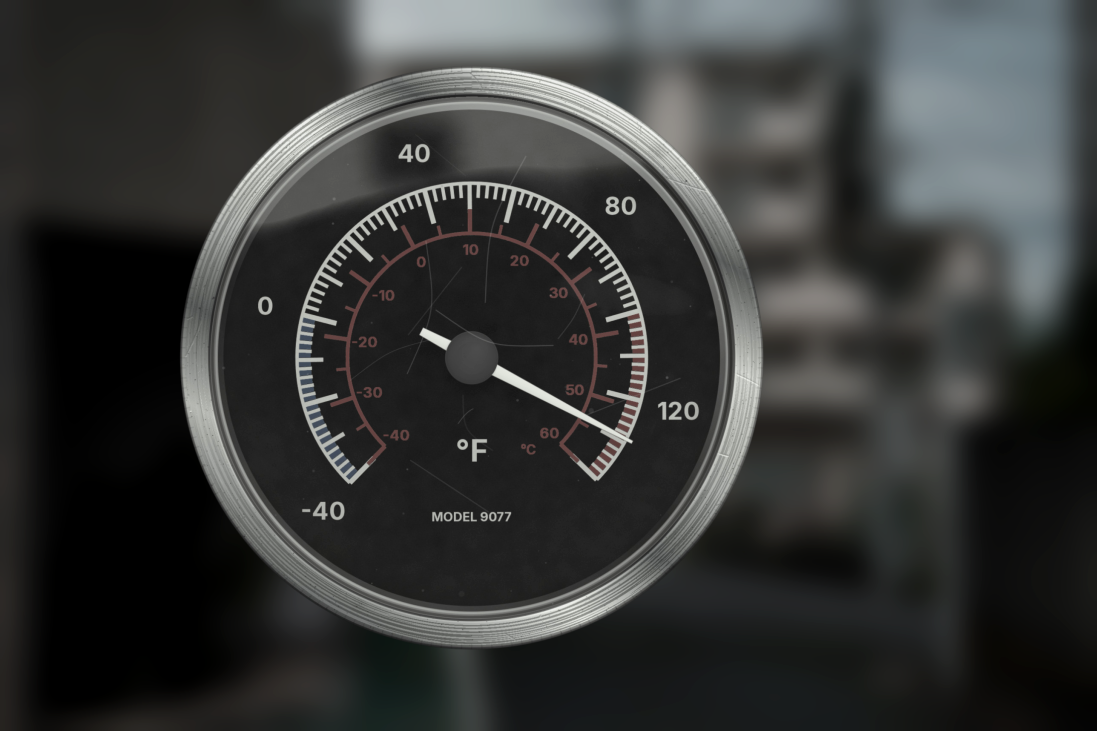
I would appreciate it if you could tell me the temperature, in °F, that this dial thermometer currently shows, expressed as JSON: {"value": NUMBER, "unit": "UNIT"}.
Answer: {"value": 129, "unit": "°F"}
